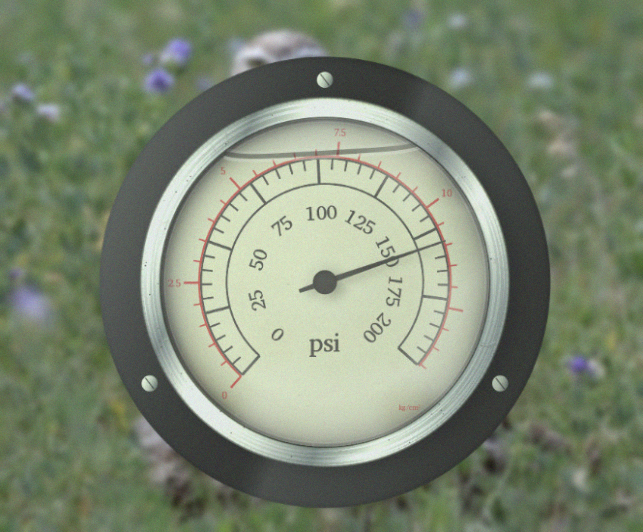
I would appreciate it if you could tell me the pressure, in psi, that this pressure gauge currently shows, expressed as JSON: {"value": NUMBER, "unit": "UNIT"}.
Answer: {"value": 155, "unit": "psi"}
